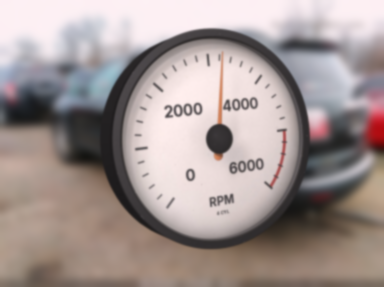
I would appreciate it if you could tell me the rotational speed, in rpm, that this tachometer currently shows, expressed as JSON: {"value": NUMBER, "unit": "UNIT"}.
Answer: {"value": 3200, "unit": "rpm"}
